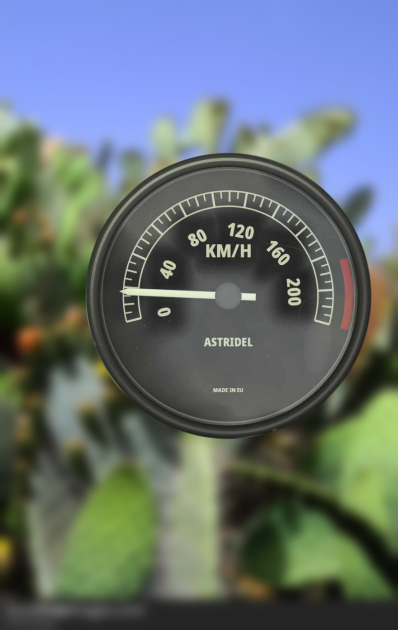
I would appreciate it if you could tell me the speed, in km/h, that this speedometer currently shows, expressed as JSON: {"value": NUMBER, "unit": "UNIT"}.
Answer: {"value": 17.5, "unit": "km/h"}
